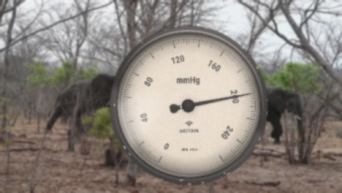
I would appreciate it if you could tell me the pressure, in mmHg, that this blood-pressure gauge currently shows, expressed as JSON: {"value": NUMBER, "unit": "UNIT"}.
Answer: {"value": 200, "unit": "mmHg"}
